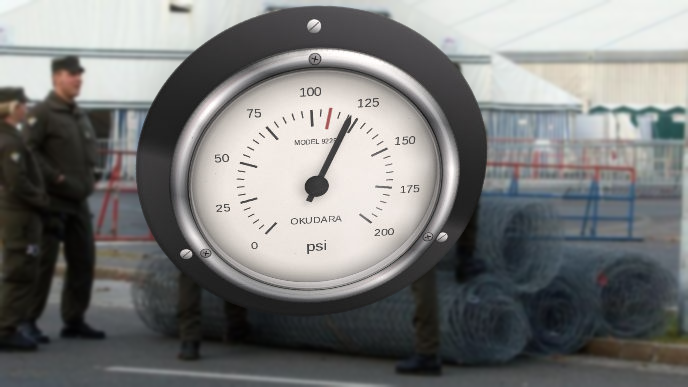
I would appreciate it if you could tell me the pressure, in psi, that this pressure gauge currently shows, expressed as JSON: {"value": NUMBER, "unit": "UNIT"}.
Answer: {"value": 120, "unit": "psi"}
